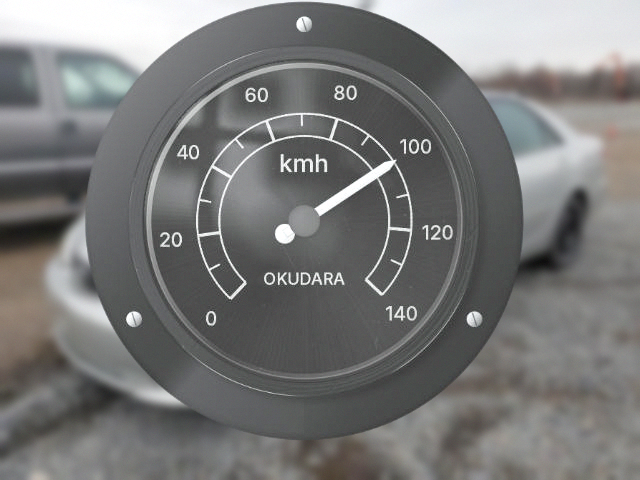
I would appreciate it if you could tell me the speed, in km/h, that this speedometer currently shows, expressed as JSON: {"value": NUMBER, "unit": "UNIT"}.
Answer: {"value": 100, "unit": "km/h"}
